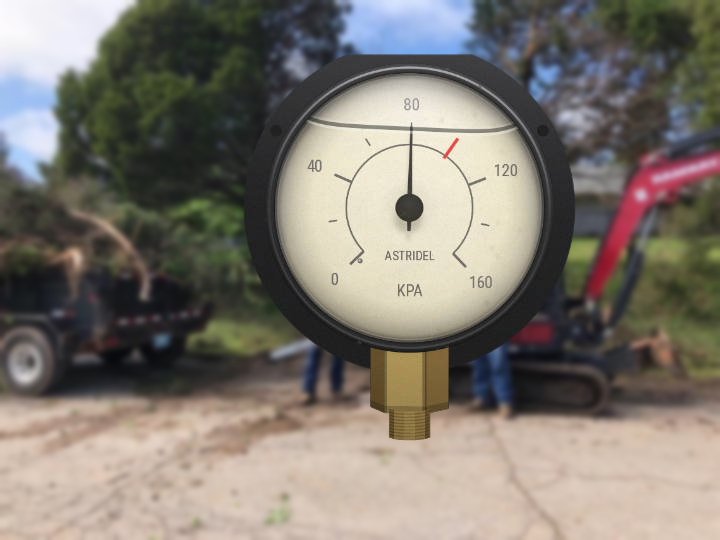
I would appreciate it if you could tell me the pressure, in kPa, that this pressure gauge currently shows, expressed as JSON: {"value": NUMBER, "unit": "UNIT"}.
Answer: {"value": 80, "unit": "kPa"}
